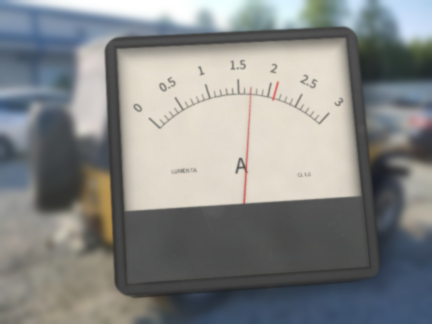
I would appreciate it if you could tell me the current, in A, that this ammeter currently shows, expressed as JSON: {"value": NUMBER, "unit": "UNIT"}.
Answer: {"value": 1.7, "unit": "A"}
